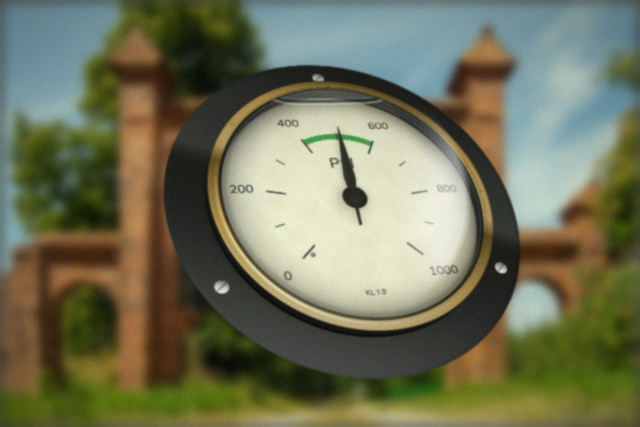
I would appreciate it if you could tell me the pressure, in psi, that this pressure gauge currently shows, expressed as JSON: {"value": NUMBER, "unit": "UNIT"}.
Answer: {"value": 500, "unit": "psi"}
